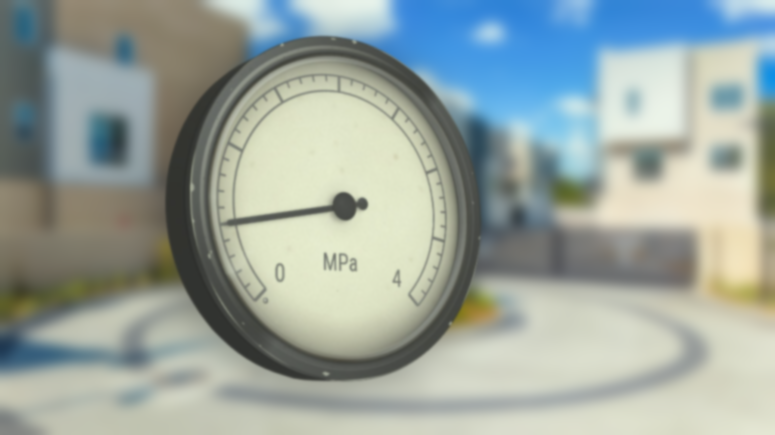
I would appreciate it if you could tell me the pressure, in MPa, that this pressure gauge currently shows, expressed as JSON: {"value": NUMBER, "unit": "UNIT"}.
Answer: {"value": 0.5, "unit": "MPa"}
